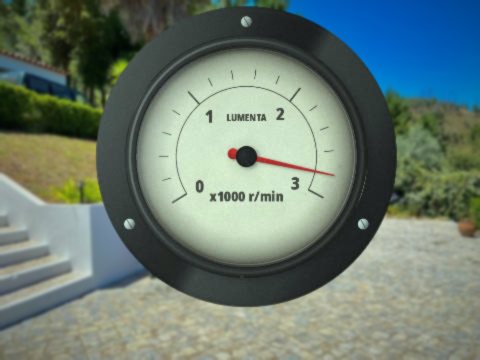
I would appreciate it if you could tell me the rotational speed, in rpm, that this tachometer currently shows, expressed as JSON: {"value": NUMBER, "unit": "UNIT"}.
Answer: {"value": 2800, "unit": "rpm"}
